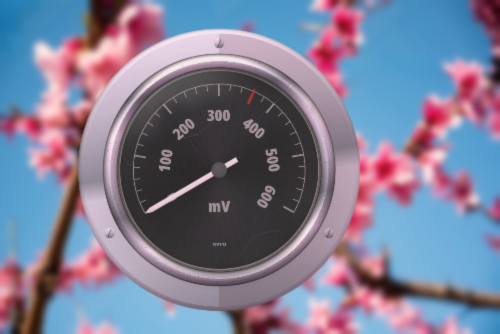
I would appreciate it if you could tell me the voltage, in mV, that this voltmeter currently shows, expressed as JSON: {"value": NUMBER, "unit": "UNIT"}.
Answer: {"value": 0, "unit": "mV"}
